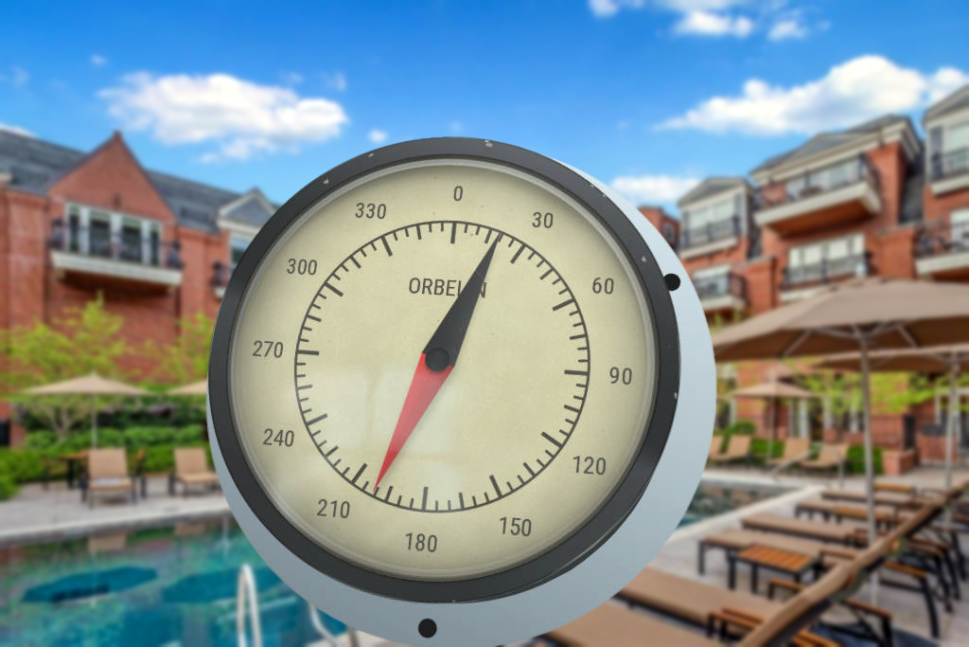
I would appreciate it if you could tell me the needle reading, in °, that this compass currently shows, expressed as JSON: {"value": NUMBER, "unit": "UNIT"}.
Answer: {"value": 200, "unit": "°"}
